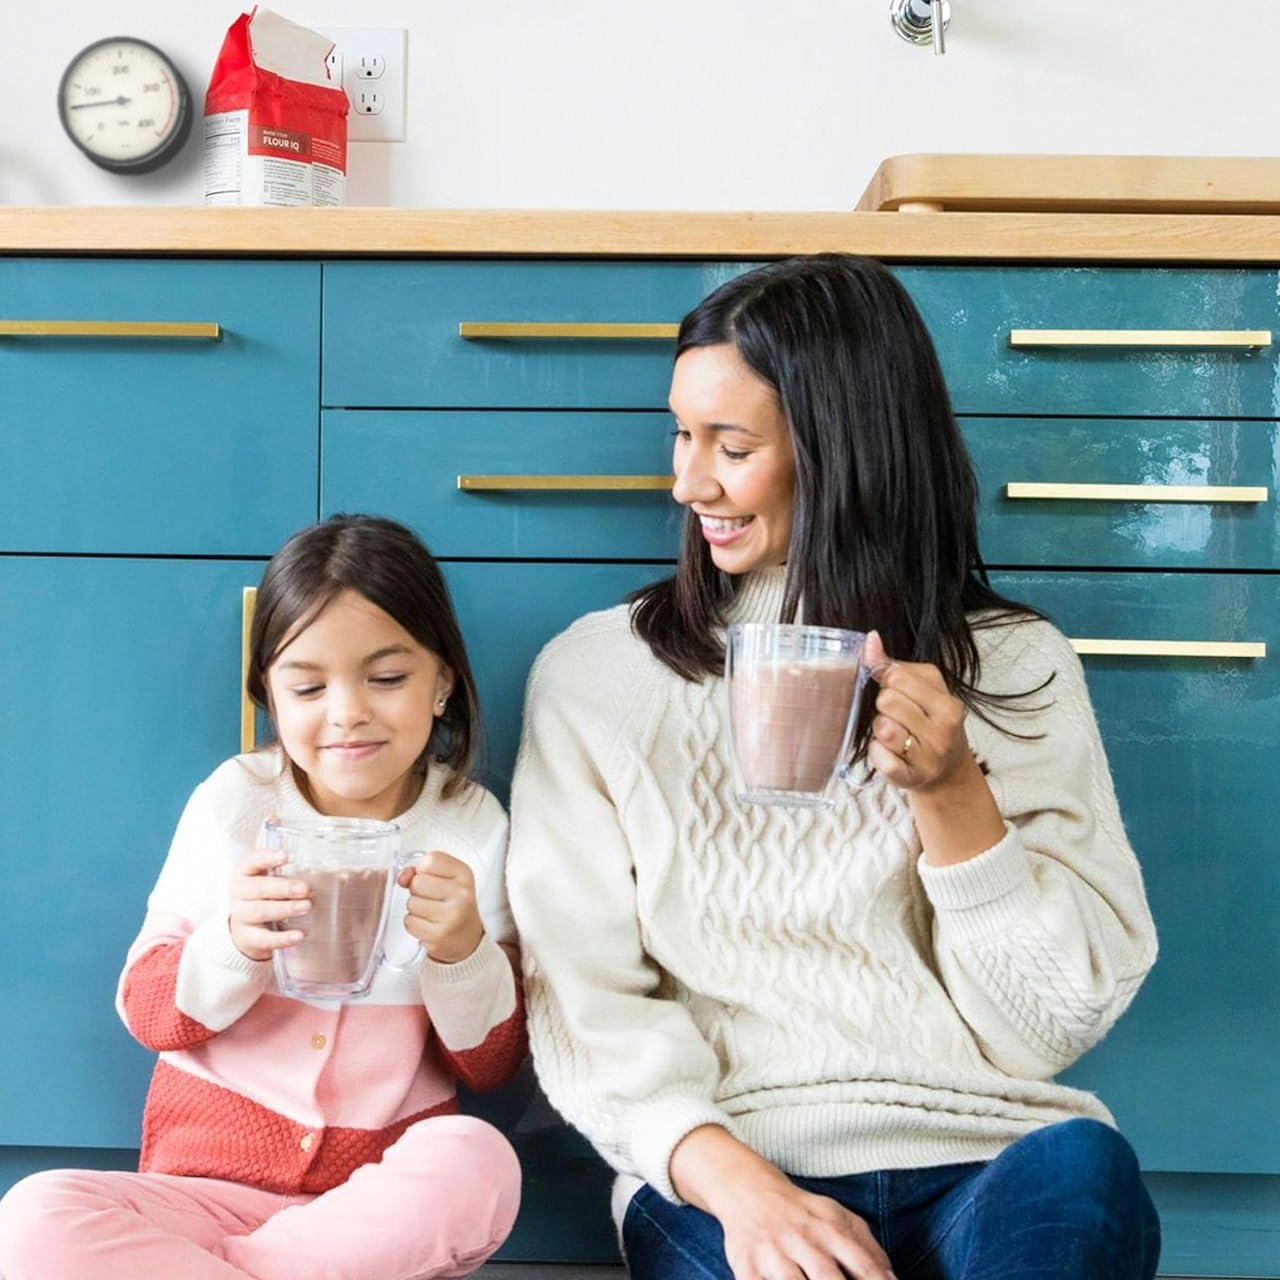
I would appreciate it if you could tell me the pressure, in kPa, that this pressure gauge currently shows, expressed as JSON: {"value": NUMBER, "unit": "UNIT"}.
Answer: {"value": 60, "unit": "kPa"}
